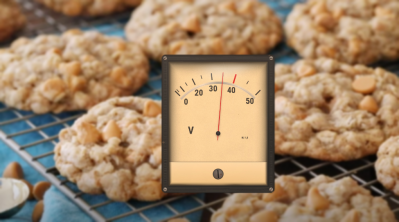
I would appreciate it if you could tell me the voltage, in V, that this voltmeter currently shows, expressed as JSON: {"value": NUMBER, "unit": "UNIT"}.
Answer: {"value": 35, "unit": "V"}
